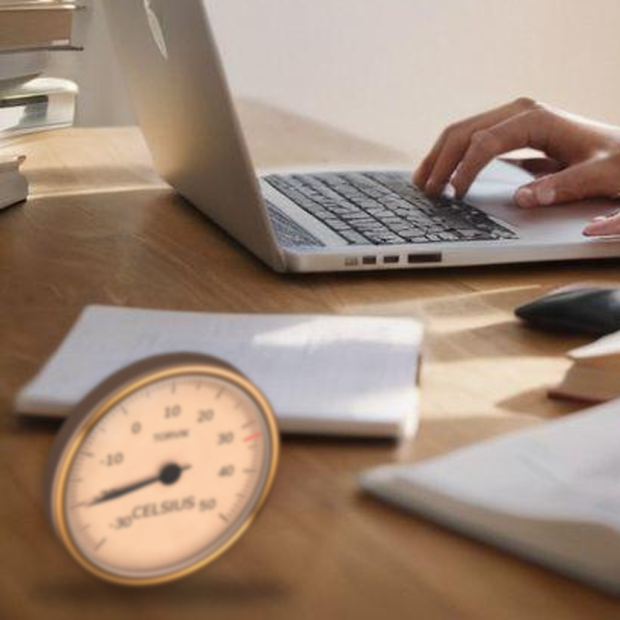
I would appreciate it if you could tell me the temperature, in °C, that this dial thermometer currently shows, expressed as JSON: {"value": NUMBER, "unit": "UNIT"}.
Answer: {"value": -20, "unit": "°C"}
